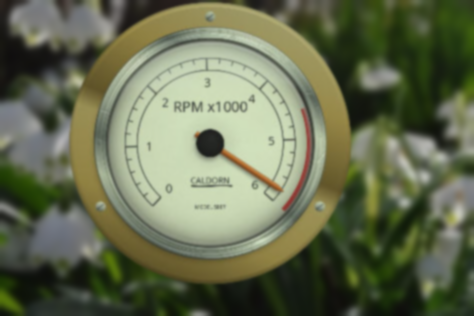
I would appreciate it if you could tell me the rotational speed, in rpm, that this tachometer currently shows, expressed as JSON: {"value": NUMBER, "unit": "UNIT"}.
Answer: {"value": 5800, "unit": "rpm"}
